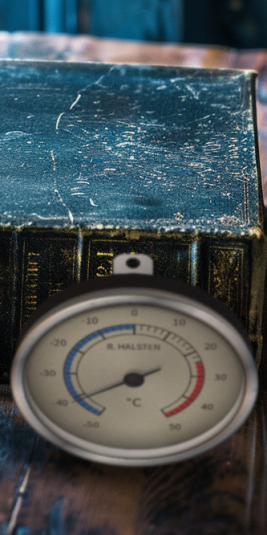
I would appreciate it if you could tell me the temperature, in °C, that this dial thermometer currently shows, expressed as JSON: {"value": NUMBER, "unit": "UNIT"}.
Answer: {"value": -40, "unit": "°C"}
